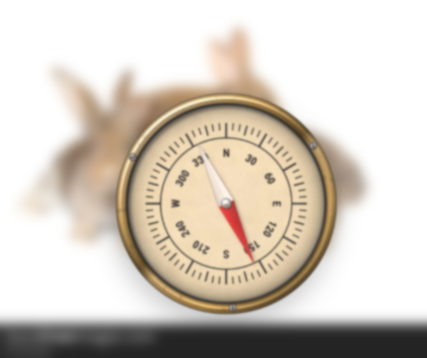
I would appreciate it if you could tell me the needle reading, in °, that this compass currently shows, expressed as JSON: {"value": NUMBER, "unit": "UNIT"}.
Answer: {"value": 155, "unit": "°"}
